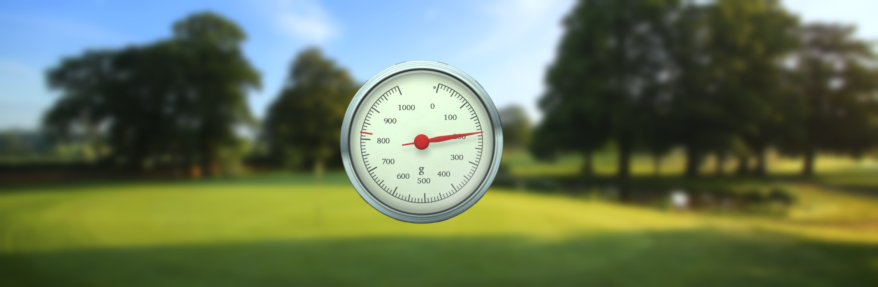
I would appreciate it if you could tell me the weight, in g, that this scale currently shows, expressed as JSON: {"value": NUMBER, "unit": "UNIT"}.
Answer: {"value": 200, "unit": "g"}
